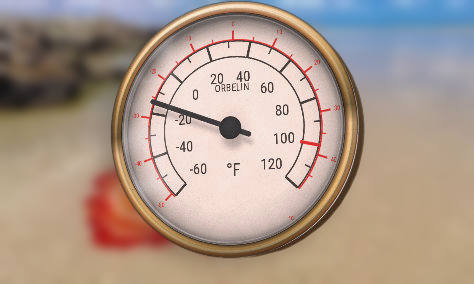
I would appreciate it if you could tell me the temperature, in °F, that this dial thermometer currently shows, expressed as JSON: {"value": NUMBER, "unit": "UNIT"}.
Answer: {"value": -15, "unit": "°F"}
